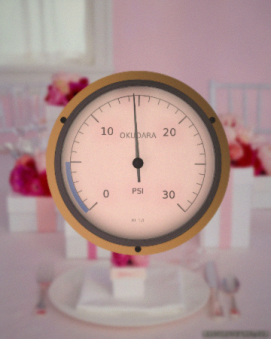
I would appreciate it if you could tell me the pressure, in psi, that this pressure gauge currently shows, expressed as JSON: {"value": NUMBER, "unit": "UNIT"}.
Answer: {"value": 14.5, "unit": "psi"}
